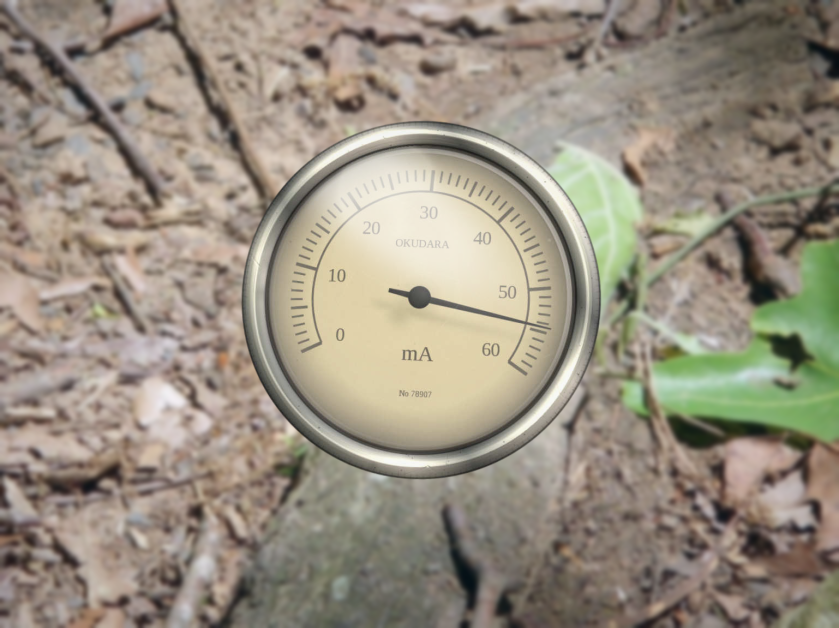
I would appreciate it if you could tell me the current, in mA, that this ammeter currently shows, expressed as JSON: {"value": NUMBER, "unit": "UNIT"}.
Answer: {"value": 54.5, "unit": "mA"}
